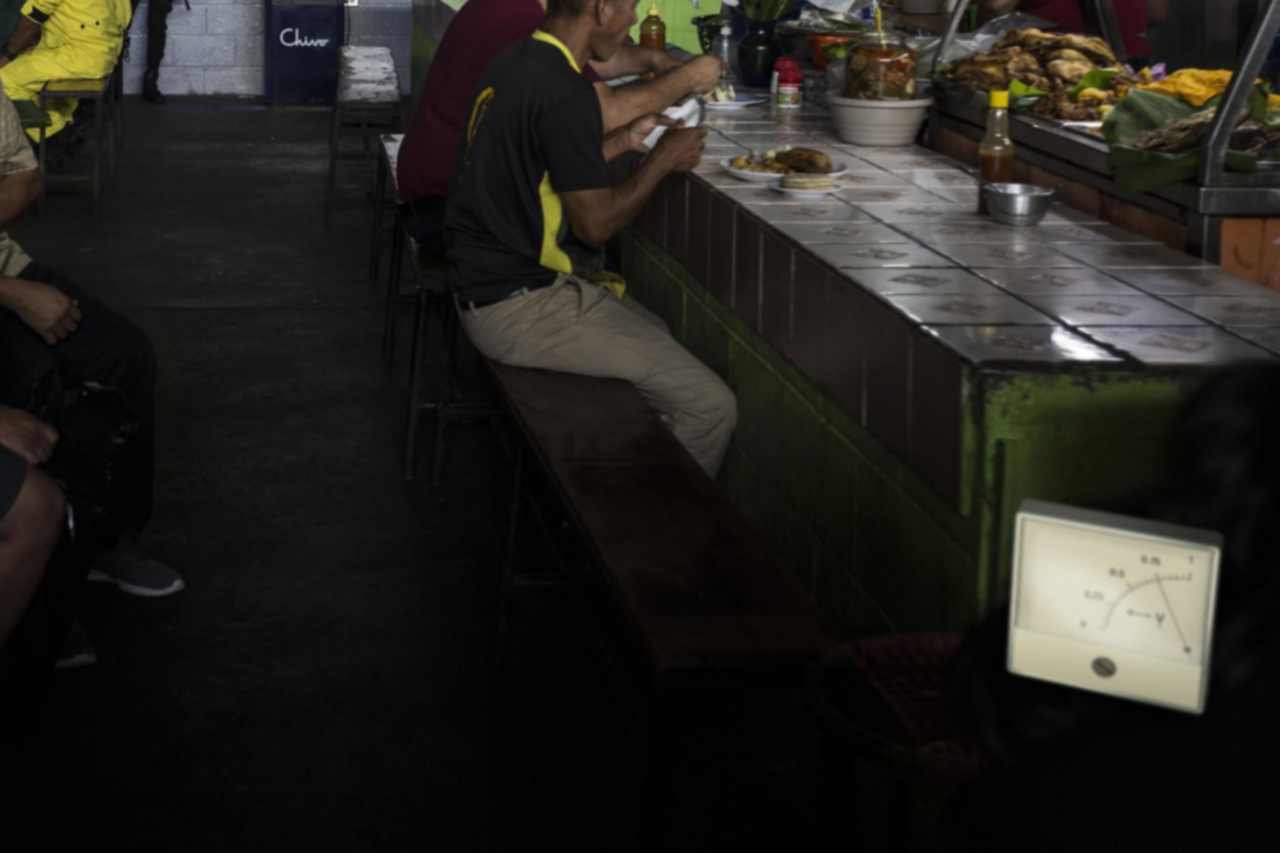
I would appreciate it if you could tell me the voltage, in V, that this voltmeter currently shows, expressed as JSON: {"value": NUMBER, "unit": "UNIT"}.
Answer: {"value": 0.75, "unit": "V"}
